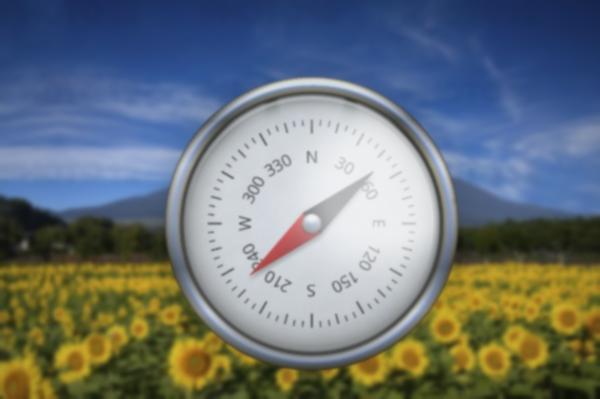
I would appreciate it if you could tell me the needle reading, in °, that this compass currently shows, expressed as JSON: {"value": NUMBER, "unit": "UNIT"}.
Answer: {"value": 230, "unit": "°"}
